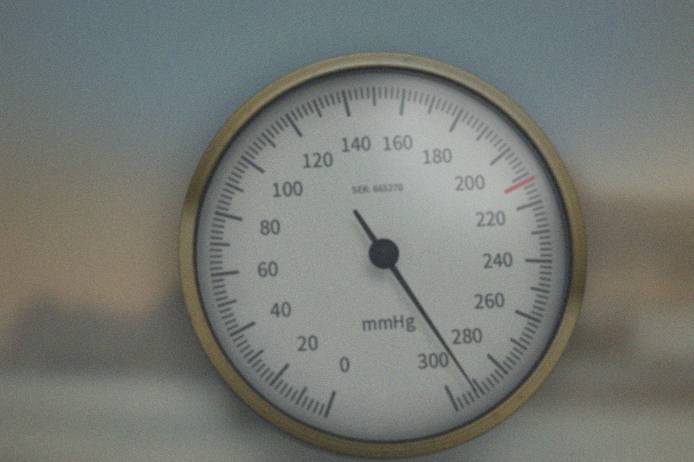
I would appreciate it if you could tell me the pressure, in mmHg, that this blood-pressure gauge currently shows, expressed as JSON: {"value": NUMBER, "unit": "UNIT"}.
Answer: {"value": 292, "unit": "mmHg"}
